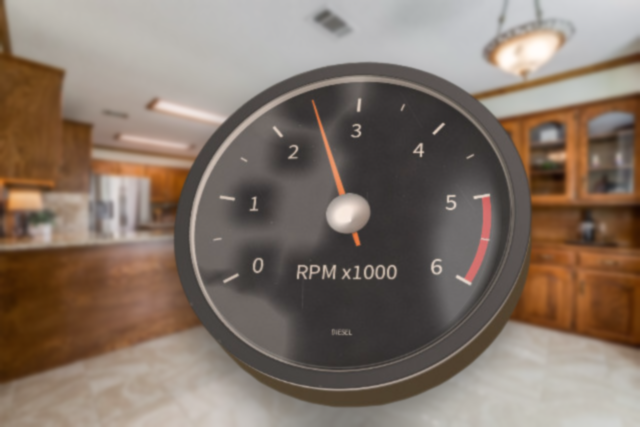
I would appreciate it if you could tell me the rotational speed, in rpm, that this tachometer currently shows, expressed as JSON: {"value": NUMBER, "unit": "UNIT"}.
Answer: {"value": 2500, "unit": "rpm"}
